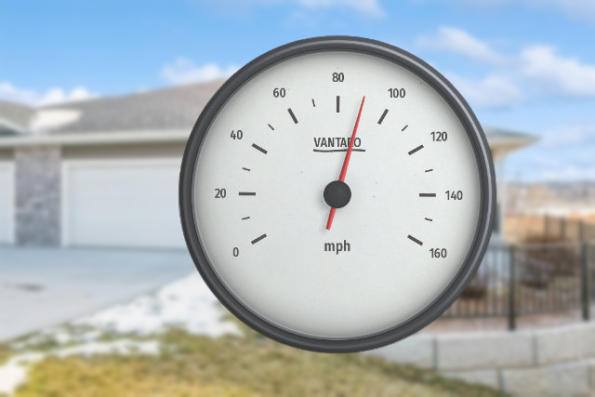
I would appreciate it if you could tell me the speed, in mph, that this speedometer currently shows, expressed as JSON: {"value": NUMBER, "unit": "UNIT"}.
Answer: {"value": 90, "unit": "mph"}
